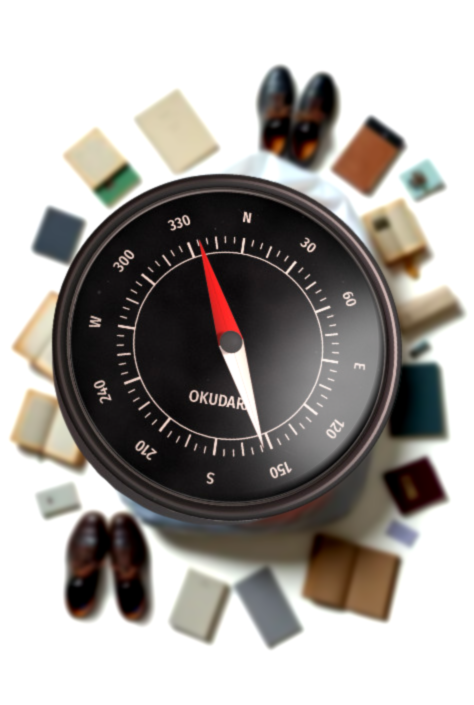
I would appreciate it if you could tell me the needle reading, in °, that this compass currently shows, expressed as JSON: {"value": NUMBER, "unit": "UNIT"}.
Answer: {"value": 335, "unit": "°"}
